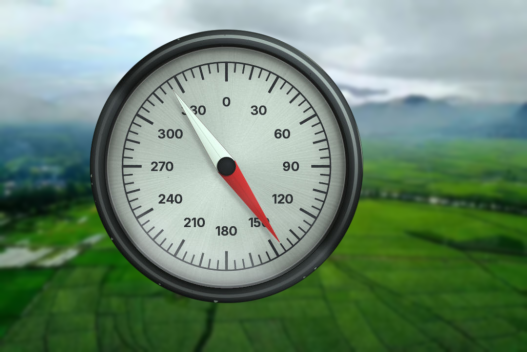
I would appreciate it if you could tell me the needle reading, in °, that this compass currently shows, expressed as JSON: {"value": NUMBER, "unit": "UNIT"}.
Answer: {"value": 145, "unit": "°"}
